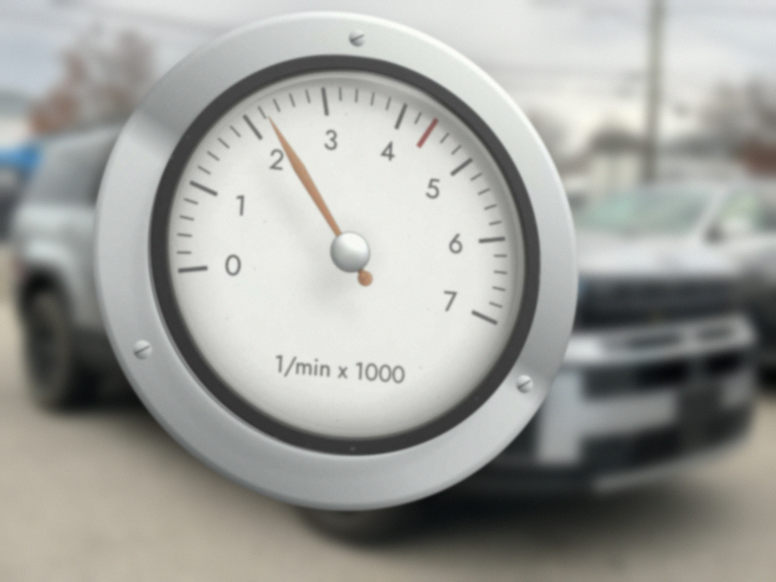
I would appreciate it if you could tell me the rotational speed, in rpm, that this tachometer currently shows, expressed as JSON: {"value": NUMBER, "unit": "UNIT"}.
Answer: {"value": 2200, "unit": "rpm"}
